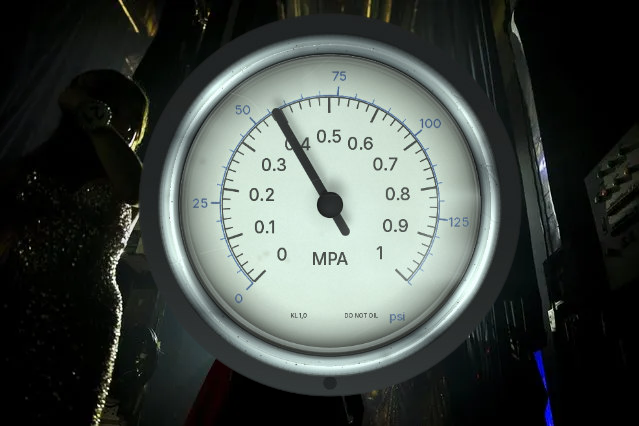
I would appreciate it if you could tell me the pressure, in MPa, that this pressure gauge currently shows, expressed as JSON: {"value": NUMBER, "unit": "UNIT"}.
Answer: {"value": 0.39, "unit": "MPa"}
